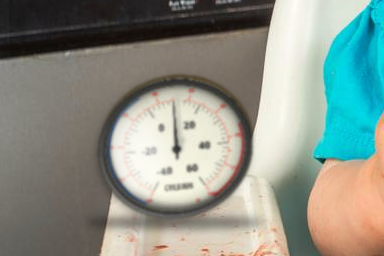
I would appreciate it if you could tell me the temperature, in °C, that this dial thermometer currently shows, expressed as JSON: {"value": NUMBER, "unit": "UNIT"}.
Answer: {"value": 10, "unit": "°C"}
